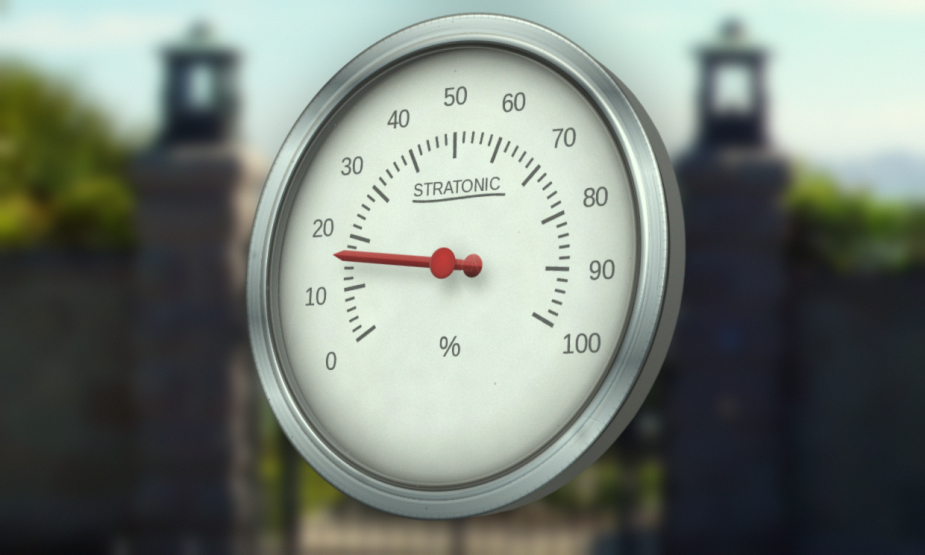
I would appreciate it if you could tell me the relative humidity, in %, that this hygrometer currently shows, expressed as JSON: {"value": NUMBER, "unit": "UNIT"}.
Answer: {"value": 16, "unit": "%"}
